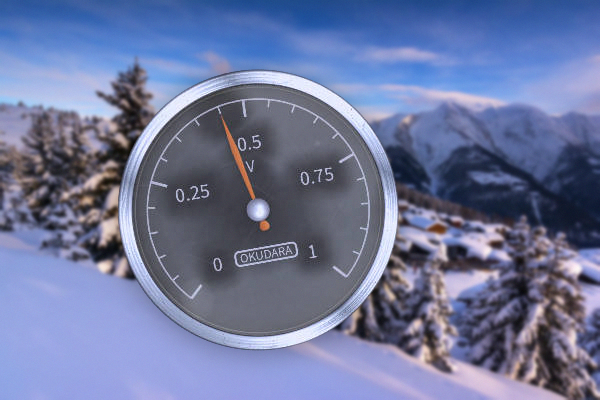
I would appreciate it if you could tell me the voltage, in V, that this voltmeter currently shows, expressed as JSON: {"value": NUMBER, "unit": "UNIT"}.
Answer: {"value": 0.45, "unit": "V"}
